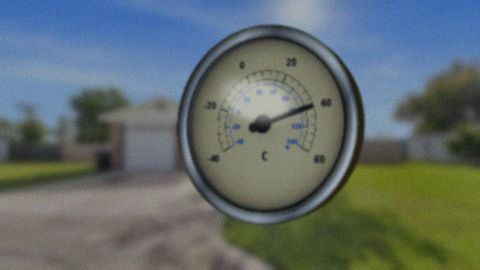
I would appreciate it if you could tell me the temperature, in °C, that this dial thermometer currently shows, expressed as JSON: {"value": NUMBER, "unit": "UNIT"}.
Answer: {"value": 40, "unit": "°C"}
